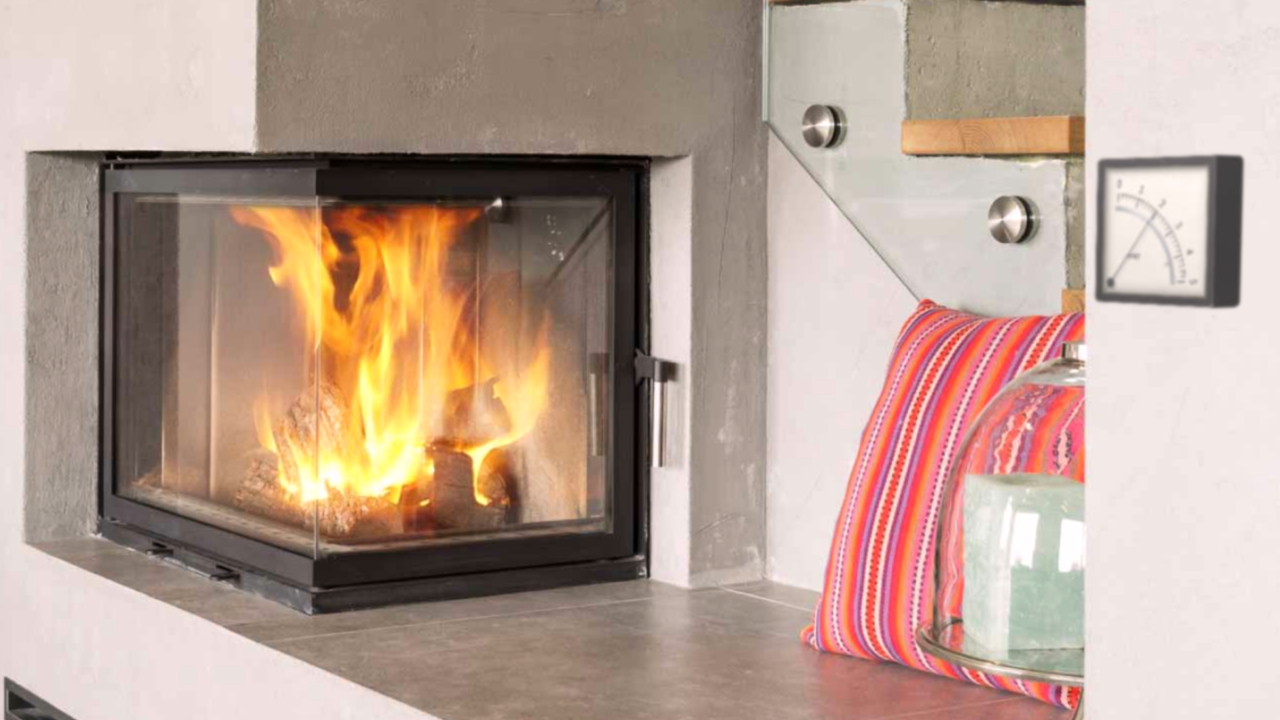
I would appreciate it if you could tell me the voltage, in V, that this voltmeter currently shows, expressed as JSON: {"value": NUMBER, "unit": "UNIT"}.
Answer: {"value": 2, "unit": "V"}
